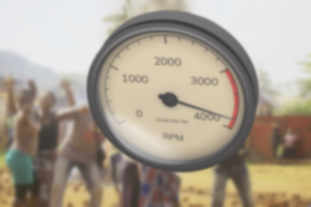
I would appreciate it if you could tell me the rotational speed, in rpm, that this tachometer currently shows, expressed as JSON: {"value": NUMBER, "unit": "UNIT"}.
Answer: {"value": 3800, "unit": "rpm"}
